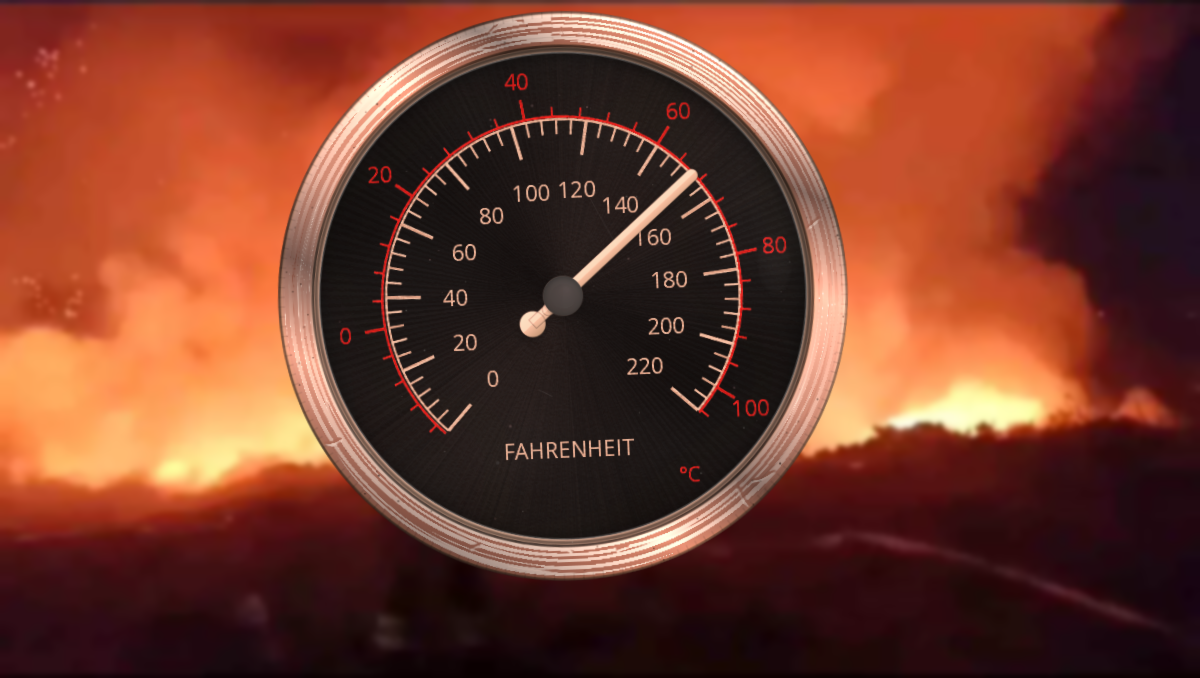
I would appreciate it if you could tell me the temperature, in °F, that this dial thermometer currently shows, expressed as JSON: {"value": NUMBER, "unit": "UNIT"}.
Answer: {"value": 152, "unit": "°F"}
